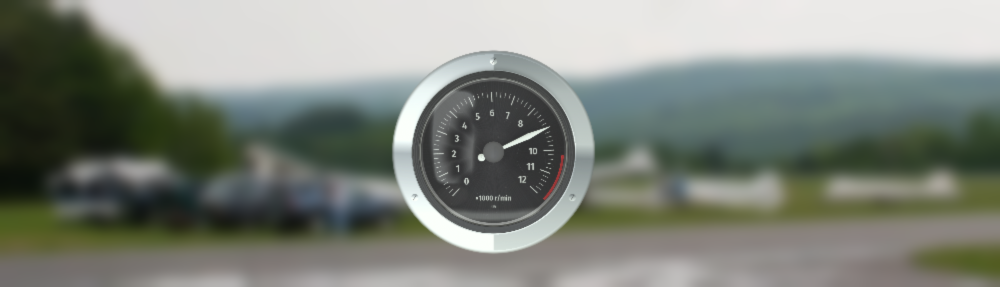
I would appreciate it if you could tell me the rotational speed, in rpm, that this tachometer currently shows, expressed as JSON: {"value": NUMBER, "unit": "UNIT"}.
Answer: {"value": 9000, "unit": "rpm"}
